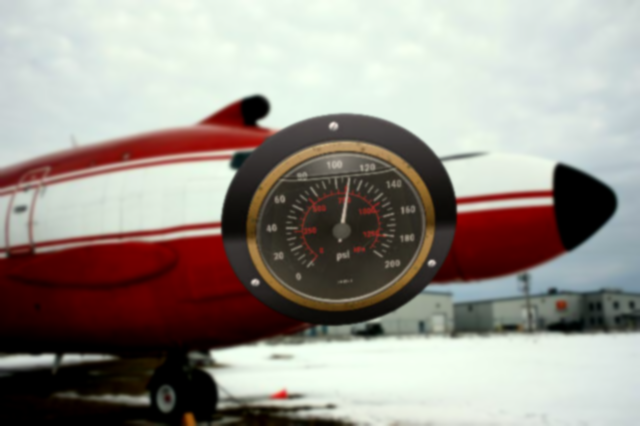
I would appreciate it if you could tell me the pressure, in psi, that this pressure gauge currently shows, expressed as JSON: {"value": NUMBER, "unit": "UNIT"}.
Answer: {"value": 110, "unit": "psi"}
